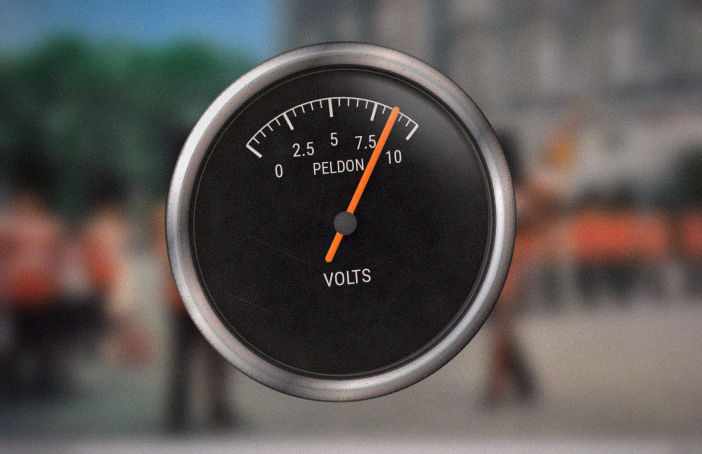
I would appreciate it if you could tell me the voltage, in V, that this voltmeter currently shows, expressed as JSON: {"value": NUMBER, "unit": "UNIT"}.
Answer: {"value": 8.5, "unit": "V"}
